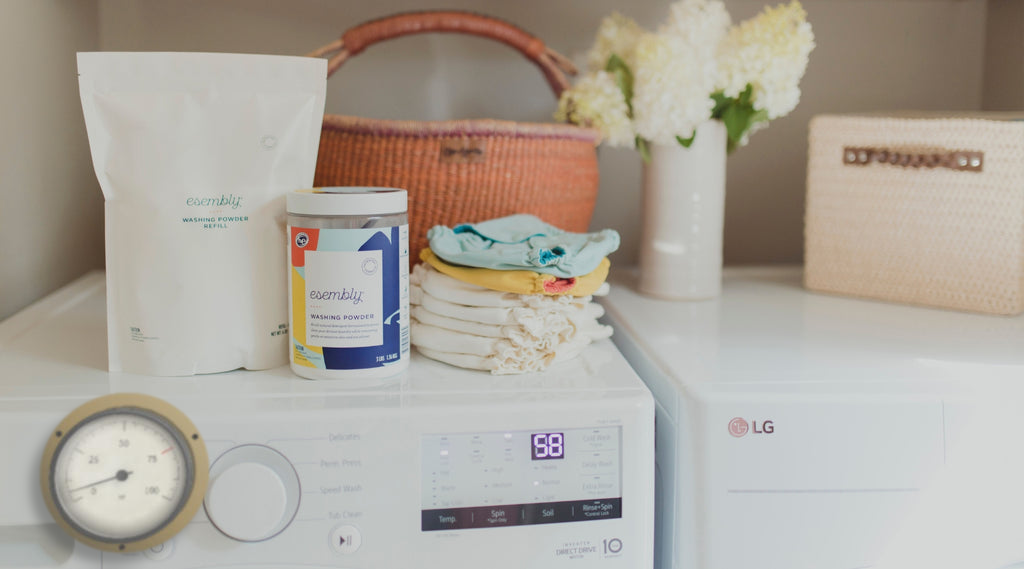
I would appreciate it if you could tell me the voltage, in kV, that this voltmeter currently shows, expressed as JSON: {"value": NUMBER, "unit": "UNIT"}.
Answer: {"value": 5, "unit": "kV"}
